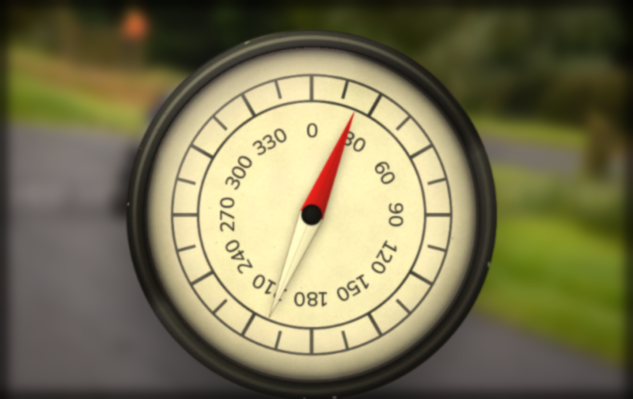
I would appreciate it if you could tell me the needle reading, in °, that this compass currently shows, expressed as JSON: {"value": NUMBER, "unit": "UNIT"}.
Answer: {"value": 22.5, "unit": "°"}
